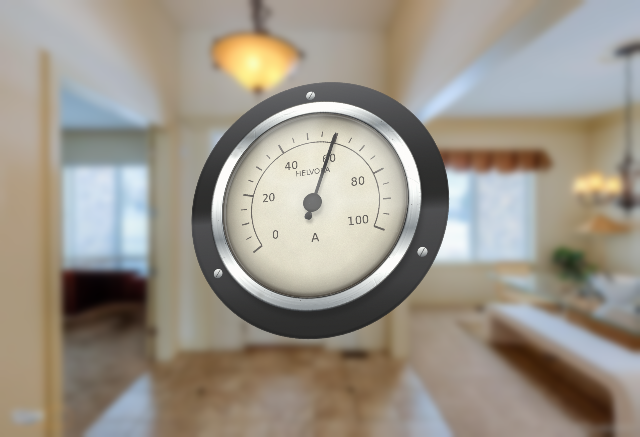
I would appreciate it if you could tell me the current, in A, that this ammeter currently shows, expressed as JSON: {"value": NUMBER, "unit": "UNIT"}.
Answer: {"value": 60, "unit": "A"}
